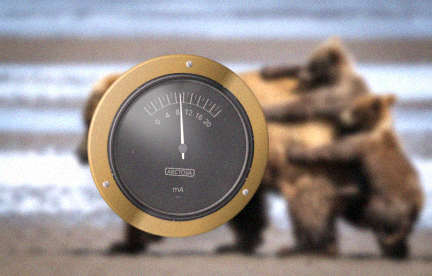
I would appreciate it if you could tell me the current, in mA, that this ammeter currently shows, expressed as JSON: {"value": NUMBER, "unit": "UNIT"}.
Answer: {"value": 9, "unit": "mA"}
